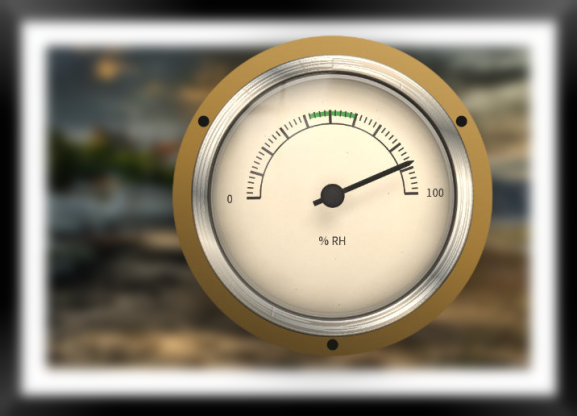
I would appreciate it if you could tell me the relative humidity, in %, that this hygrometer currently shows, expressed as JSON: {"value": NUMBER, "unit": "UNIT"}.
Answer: {"value": 88, "unit": "%"}
